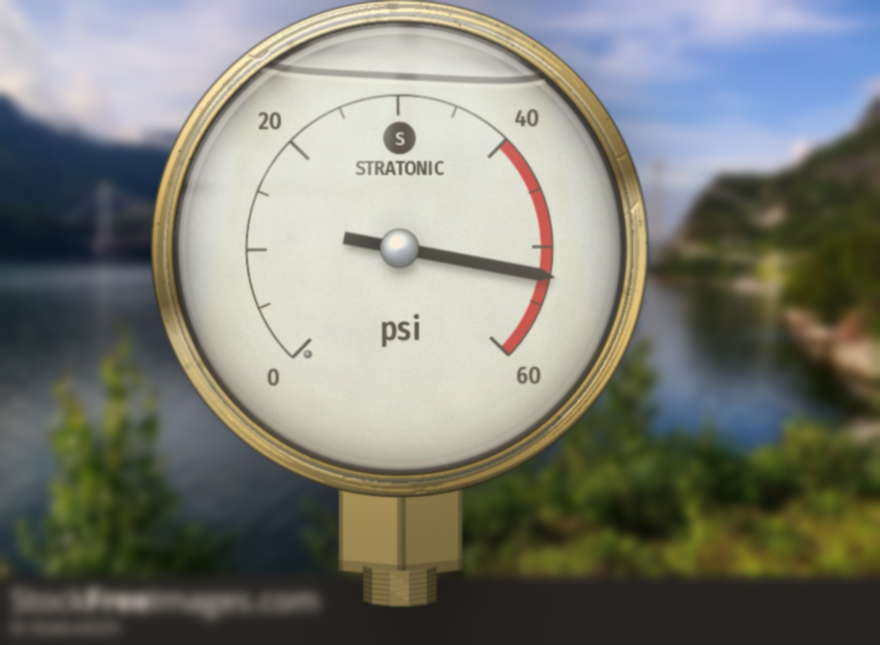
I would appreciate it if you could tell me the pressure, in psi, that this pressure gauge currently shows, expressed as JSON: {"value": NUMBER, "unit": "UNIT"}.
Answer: {"value": 52.5, "unit": "psi"}
